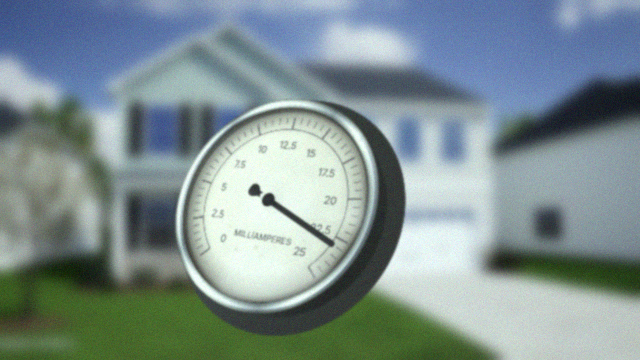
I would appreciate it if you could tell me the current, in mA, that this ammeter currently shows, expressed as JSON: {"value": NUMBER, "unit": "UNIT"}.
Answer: {"value": 23, "unit": "mA"}
